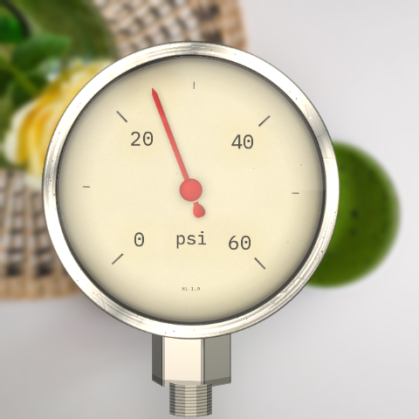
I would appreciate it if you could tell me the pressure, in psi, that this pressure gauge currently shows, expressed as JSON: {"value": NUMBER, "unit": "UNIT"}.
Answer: {"value": 25, "unit": "psi"}
